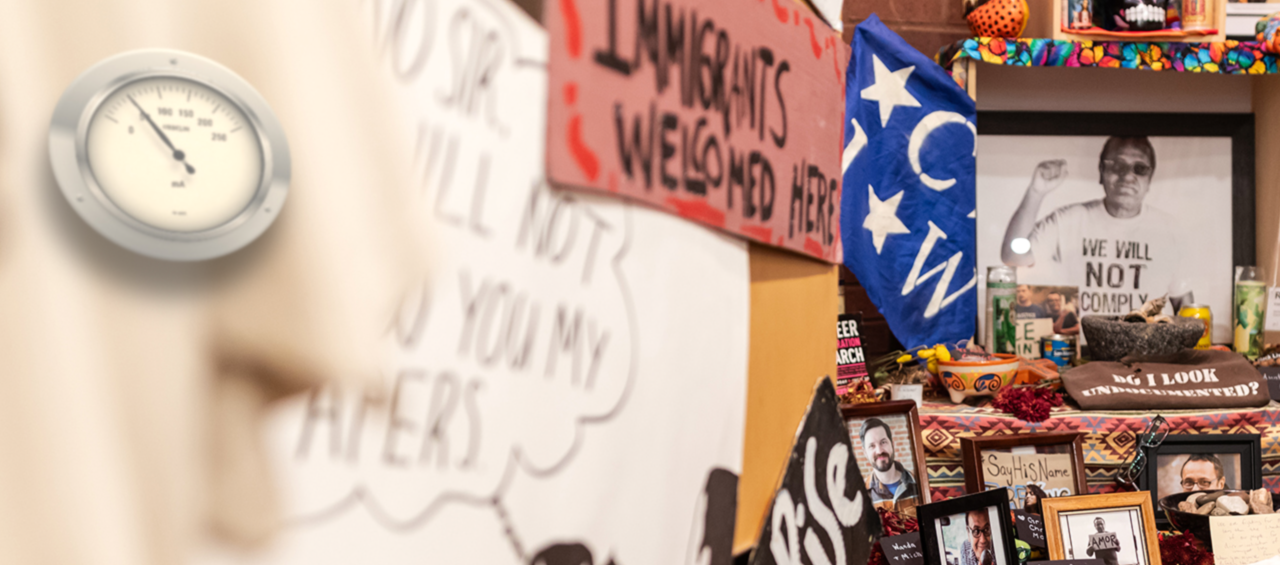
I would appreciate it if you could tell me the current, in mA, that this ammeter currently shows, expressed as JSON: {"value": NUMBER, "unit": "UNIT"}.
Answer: {"value": 50, "unit": "mA"}
